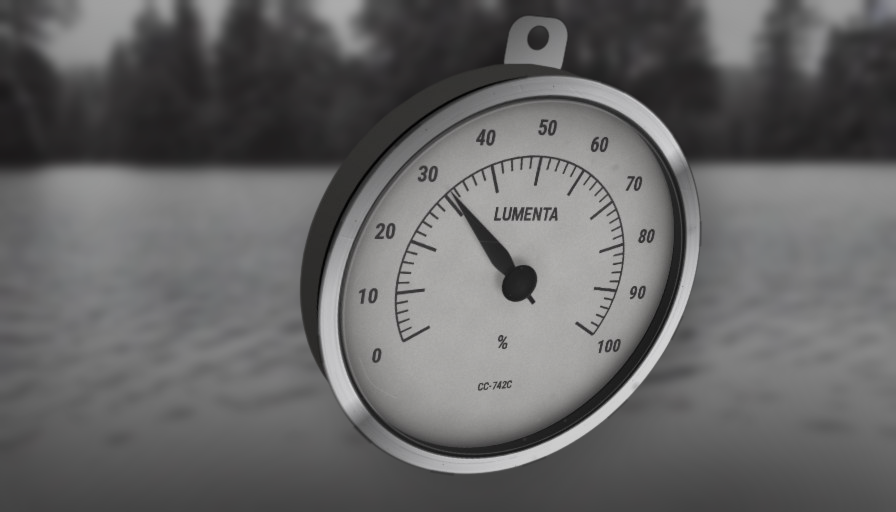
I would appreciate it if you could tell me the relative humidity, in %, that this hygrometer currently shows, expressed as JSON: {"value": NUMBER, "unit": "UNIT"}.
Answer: {"value": 31, "unit": "%"}
